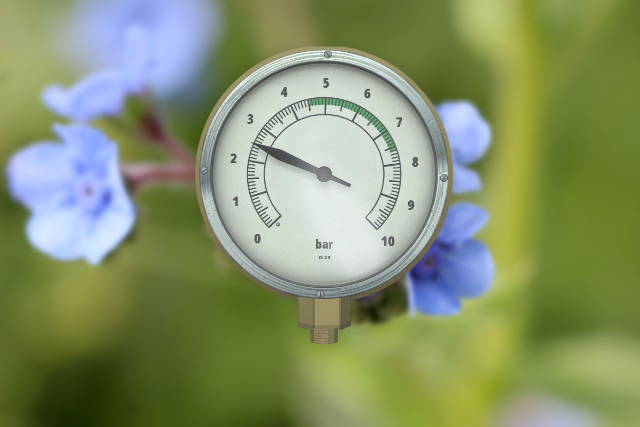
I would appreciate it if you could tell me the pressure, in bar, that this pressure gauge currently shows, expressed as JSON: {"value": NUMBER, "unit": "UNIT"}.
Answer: {"value": 2.5, "unit": "bar"}
